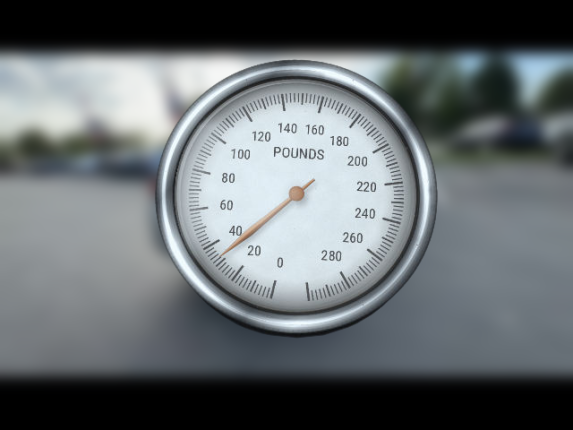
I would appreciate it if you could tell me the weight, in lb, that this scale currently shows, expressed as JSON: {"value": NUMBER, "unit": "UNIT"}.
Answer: {"value": 32, "unit": "lb"}
